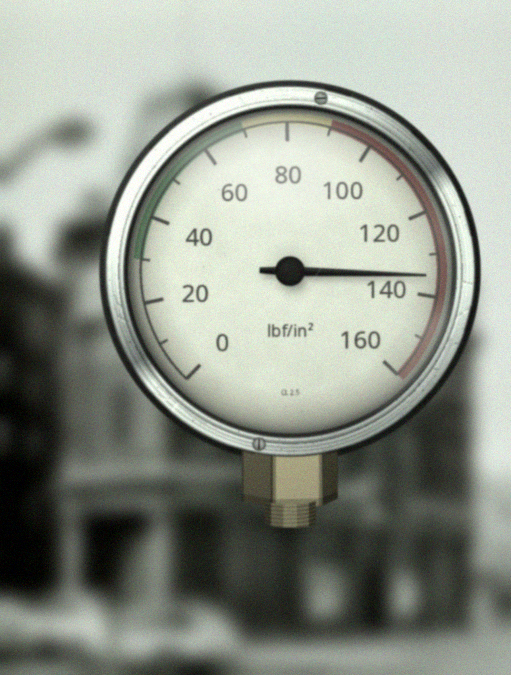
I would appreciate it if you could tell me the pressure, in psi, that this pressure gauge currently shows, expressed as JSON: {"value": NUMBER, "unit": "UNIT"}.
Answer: {"value": 135, "unit": "psi"}
